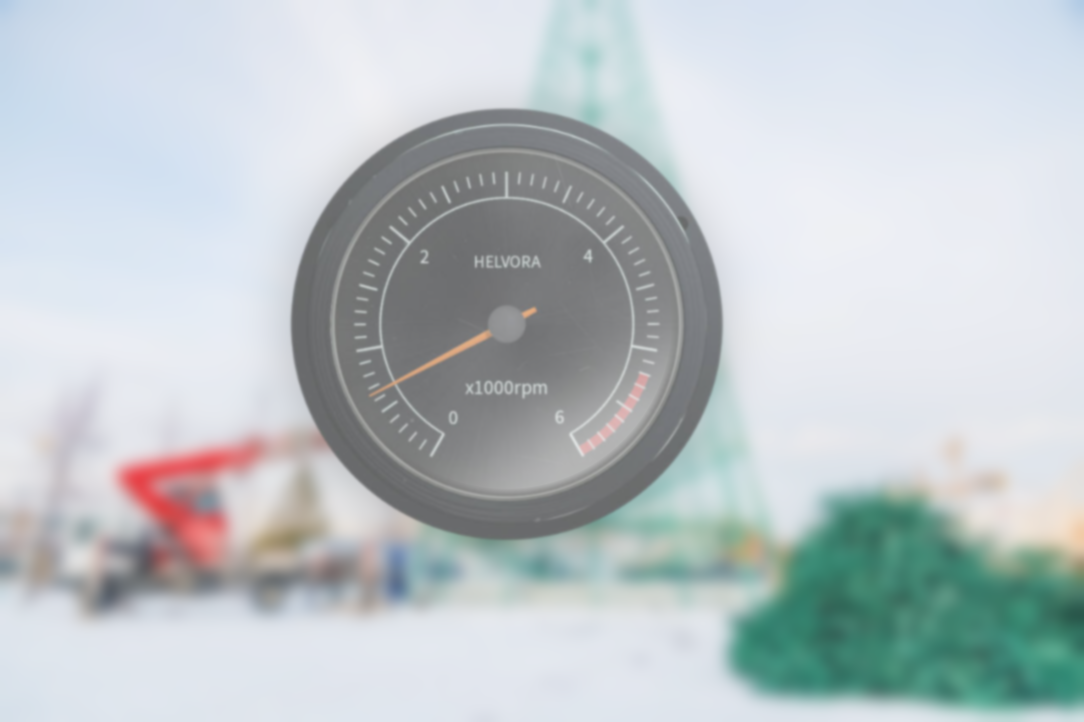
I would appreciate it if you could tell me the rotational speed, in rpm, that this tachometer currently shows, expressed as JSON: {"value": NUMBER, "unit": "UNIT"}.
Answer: {"value": 650, "unit": "rpm"}
